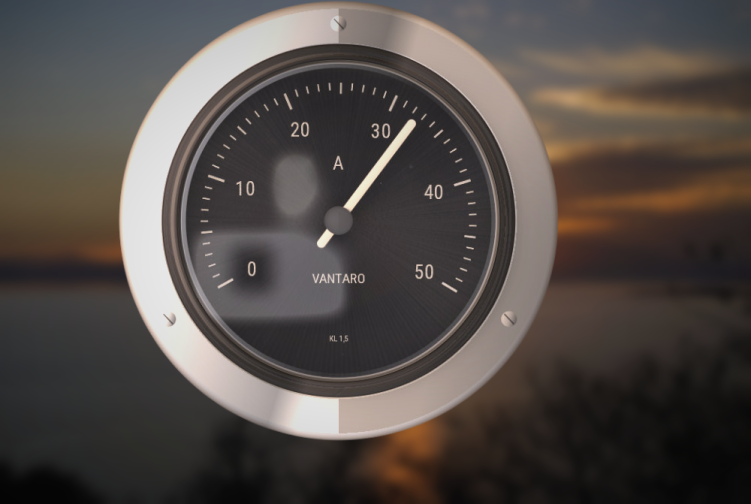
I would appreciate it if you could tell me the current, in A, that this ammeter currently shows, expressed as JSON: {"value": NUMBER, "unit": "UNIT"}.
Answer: {"value": 32.5, "unit": "A"}
